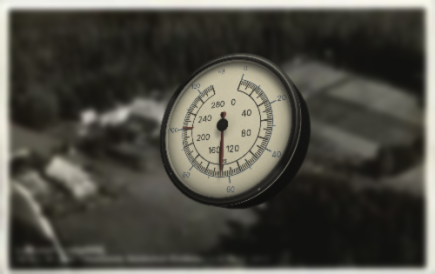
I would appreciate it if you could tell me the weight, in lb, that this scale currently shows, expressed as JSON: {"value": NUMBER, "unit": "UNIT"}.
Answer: {"value": 140, "unit": "lb"}
